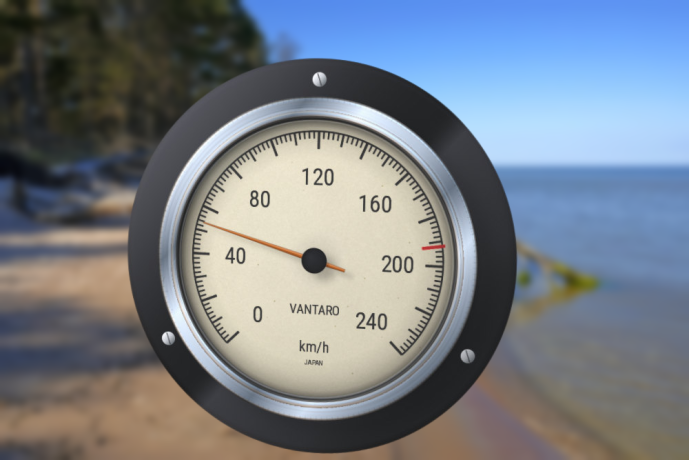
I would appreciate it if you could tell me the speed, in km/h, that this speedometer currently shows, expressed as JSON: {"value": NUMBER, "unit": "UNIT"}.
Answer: {"value": 54, "unit": "km/h"}
